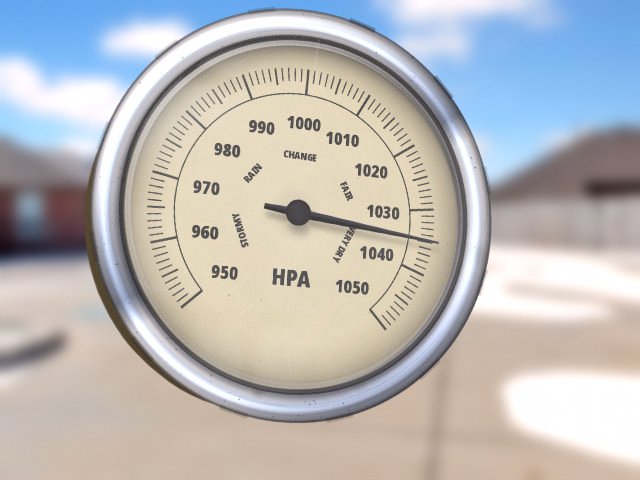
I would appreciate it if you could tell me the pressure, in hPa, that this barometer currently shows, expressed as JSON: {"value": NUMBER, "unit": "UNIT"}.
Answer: {"value": 1035, "unit": "hPa"}
